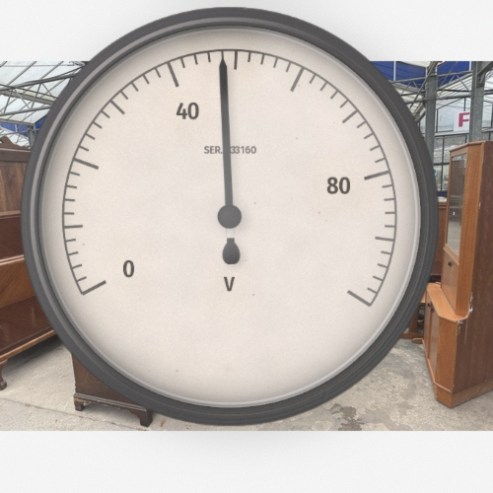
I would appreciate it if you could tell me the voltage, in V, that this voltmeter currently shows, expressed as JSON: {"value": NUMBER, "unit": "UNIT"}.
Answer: {"value": 48, "unit": "V"}
